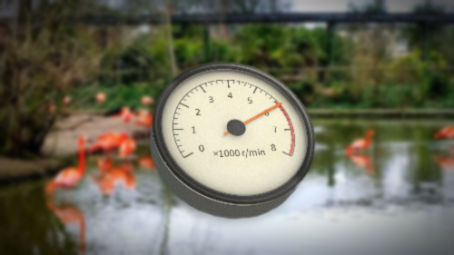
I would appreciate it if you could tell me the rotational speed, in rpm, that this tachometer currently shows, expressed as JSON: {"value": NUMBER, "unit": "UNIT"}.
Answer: {"value": 6000, "unit": "rpm"}
